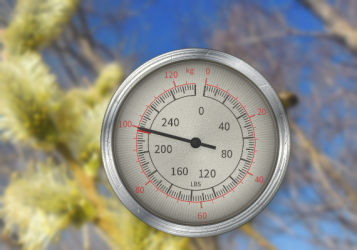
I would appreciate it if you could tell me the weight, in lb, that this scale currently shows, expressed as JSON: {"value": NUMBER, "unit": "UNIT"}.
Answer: {"value": 220, "unit": "lb"}
